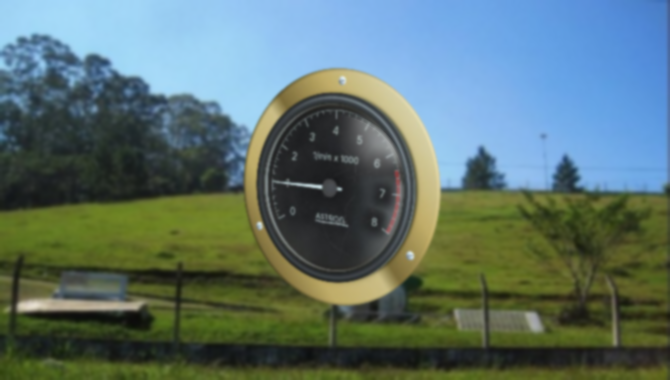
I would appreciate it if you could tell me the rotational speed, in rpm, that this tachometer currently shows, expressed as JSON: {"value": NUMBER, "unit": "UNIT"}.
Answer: {"value": 1000, "unit": "rpm"}
